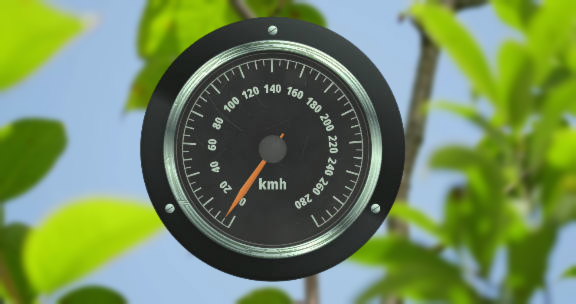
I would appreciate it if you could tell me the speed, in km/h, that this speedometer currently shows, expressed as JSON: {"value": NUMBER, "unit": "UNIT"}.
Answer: {"value": 5, "unit": "km/h"}
